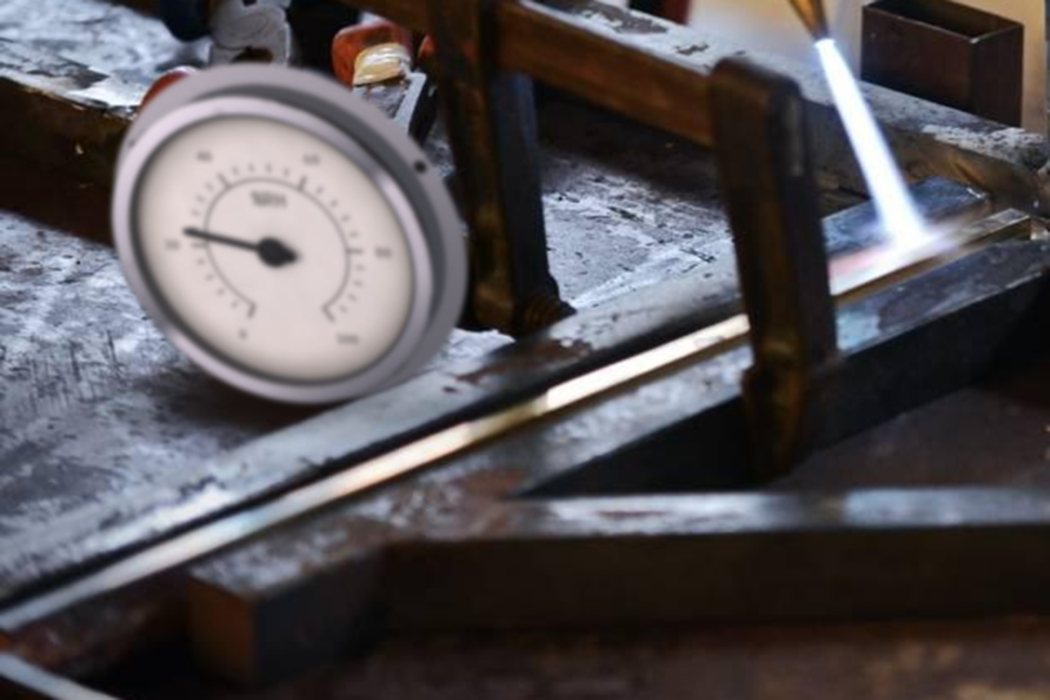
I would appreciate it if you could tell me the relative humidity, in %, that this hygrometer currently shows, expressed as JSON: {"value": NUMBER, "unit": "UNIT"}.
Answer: {"value": 24, "unit": "%"}
